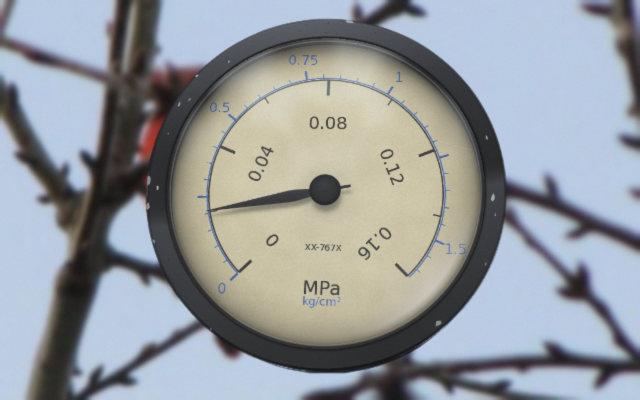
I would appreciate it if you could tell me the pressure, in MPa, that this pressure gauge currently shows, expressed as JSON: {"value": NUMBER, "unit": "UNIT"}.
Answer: {"value": 0.02, "unit": "MPa"}
